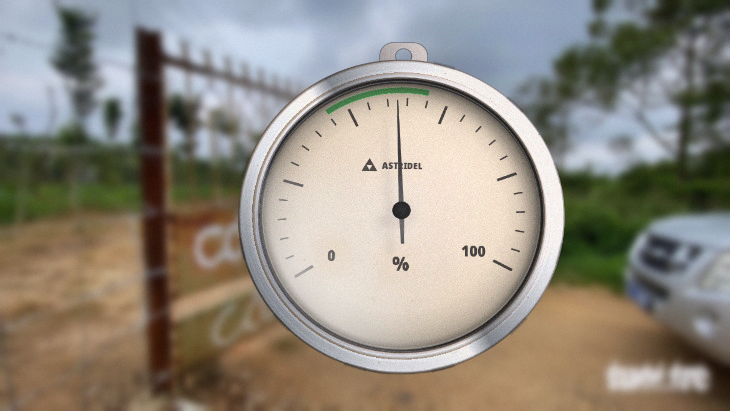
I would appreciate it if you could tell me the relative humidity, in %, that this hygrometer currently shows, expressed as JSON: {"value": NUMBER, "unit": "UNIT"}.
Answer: {"value": 50, "unit": "%"}
